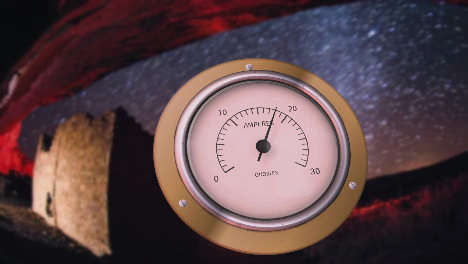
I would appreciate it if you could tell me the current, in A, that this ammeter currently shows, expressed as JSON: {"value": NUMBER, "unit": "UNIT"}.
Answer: {"value": 18, "unit": "A"}
